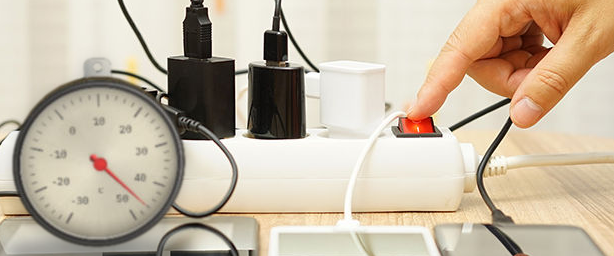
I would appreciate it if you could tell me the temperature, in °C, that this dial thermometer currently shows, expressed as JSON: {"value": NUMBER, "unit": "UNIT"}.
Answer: {"value": 46, "unit": "°C"}
